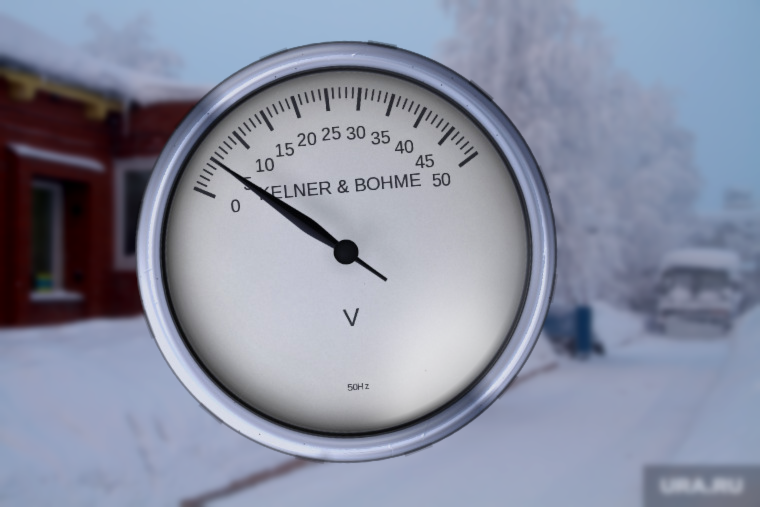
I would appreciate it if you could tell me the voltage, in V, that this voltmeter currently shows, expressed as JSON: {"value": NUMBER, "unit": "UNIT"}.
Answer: {"value": 5, "unit": "V"}
